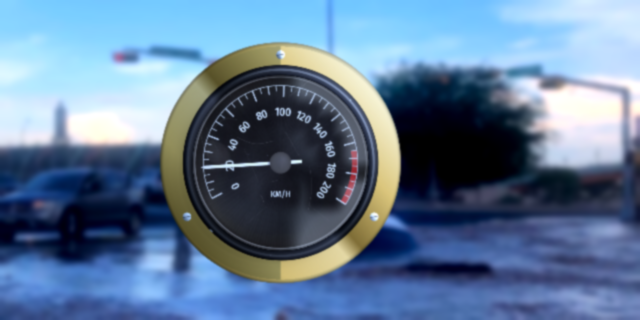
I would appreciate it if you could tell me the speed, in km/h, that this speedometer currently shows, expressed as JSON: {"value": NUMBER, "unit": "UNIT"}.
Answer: {"value": 20, "unit": "km/h"}
